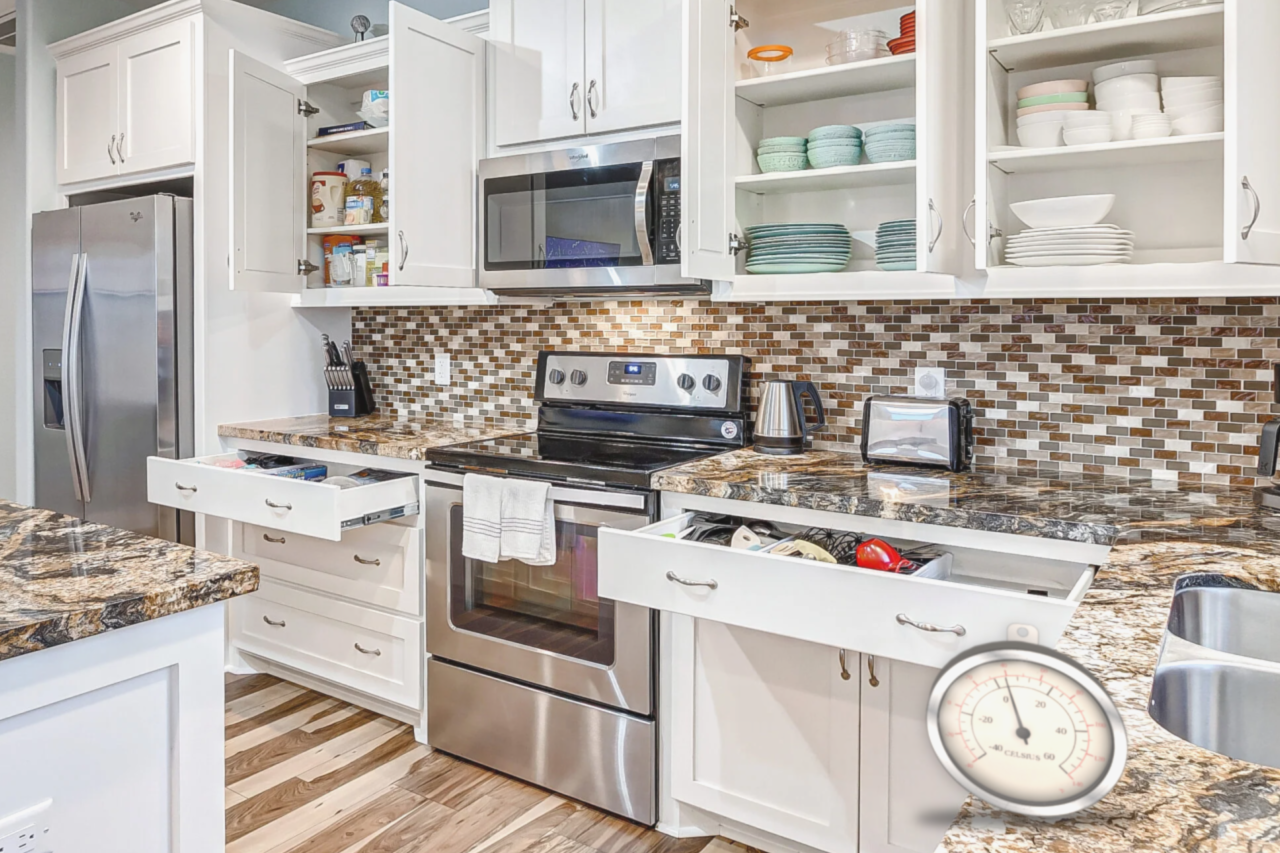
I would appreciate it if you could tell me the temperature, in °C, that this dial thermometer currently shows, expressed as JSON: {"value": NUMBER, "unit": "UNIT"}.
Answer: {"value": 4, "unit": "°C"}
